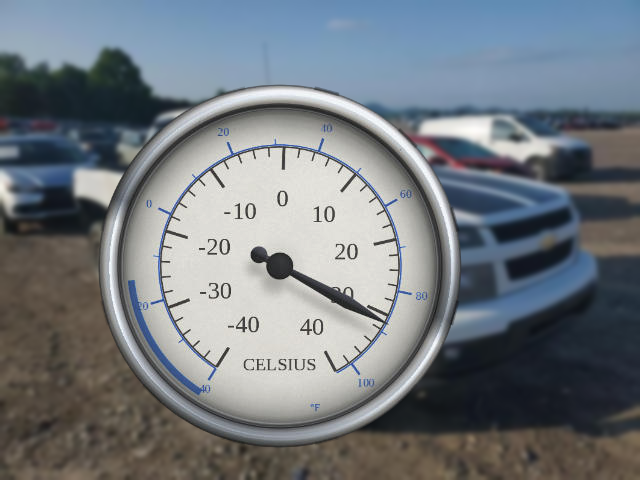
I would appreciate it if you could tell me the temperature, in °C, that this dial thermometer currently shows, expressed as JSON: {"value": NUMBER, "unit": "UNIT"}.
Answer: {"value": 31, "unit": "°C"}
